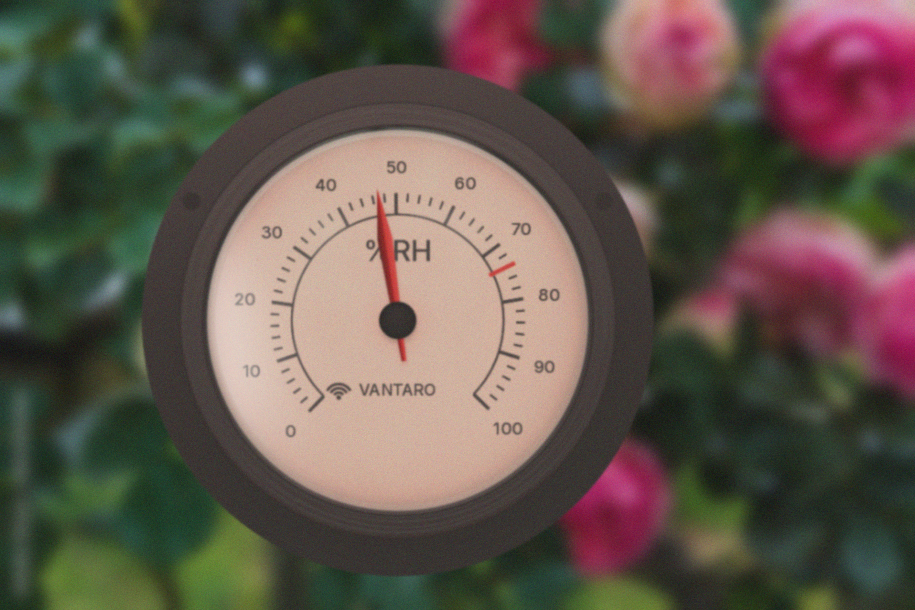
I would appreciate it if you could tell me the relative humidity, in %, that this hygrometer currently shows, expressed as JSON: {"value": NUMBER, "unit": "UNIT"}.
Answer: {"value": 47, "unit": "%"}
